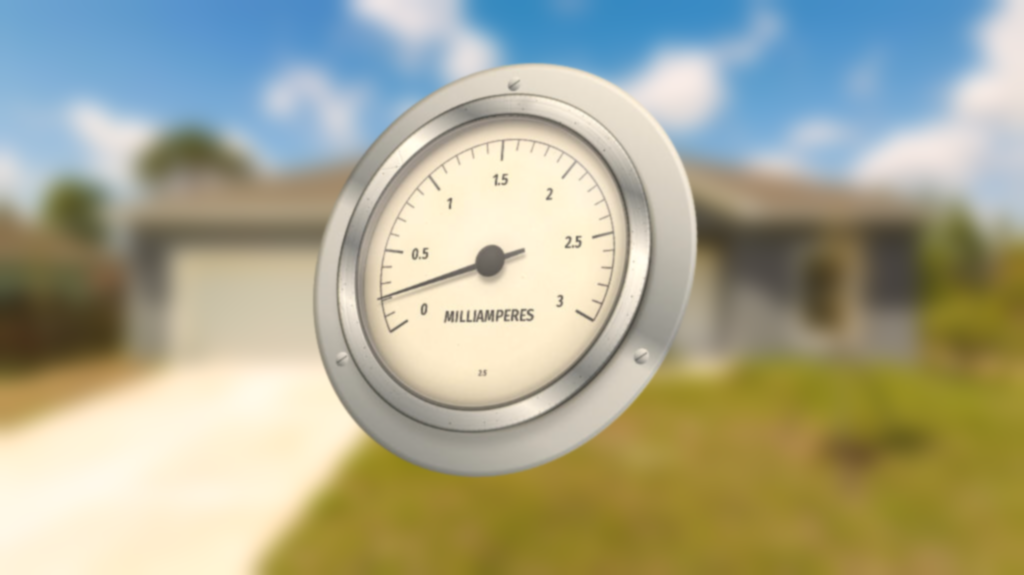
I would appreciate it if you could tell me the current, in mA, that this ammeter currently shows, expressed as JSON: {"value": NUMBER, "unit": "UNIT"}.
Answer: {"value": 0.2, "unit": "mA"}
